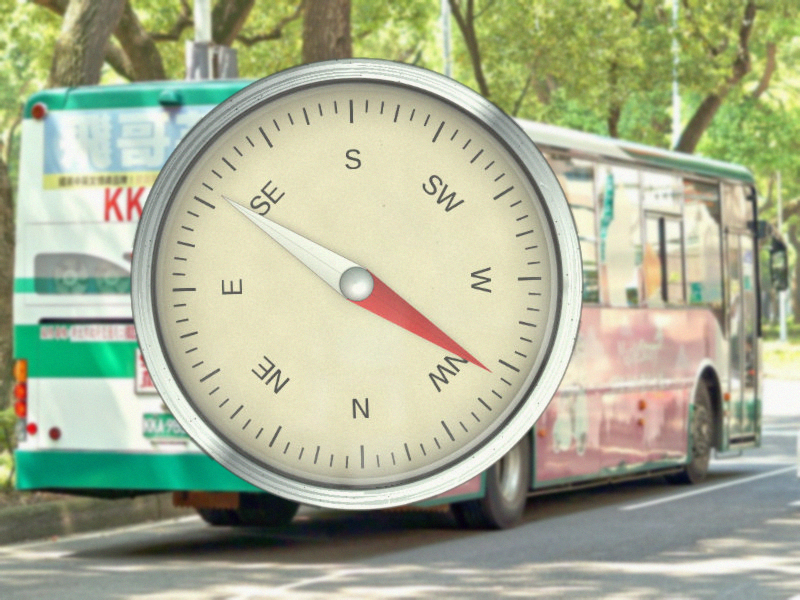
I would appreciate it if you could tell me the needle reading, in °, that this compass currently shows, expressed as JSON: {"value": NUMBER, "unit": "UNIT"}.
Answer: {"value": 305, "unit": "°"}
